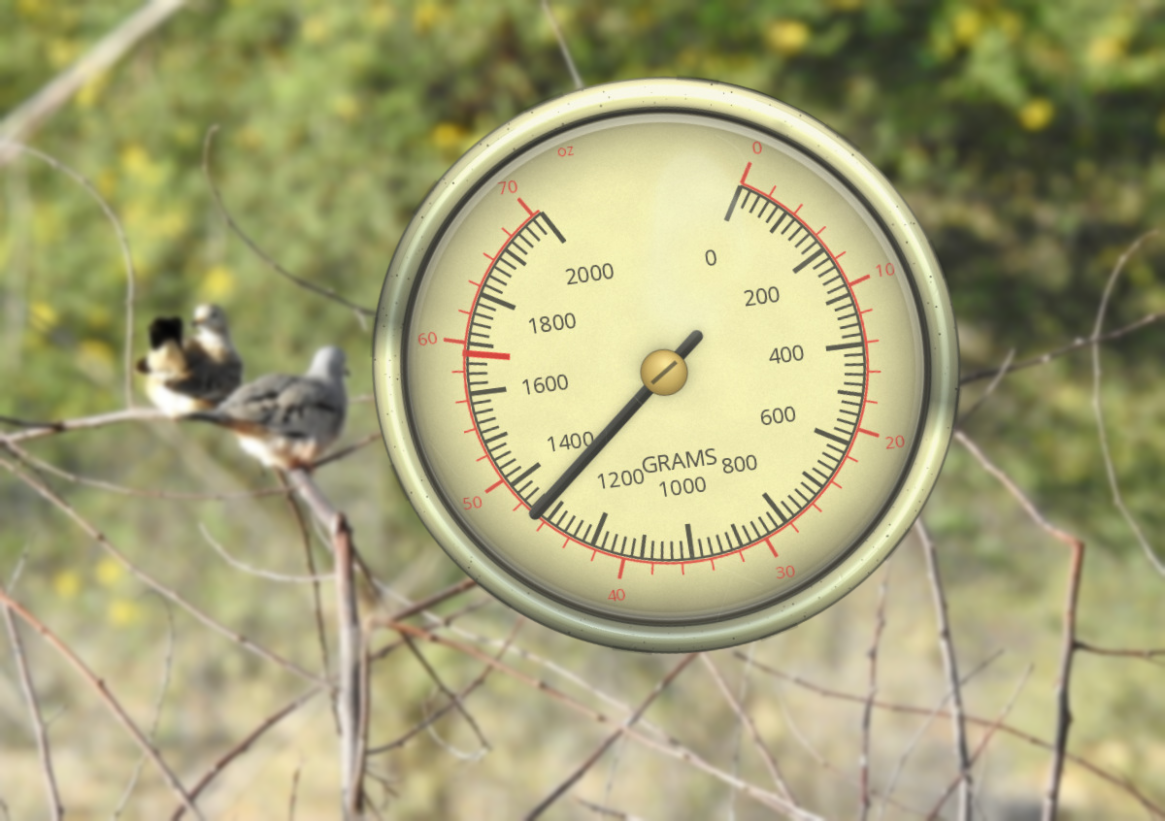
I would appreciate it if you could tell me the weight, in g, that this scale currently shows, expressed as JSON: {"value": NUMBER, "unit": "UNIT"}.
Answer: {"value": 1330, "unit": "g"}
